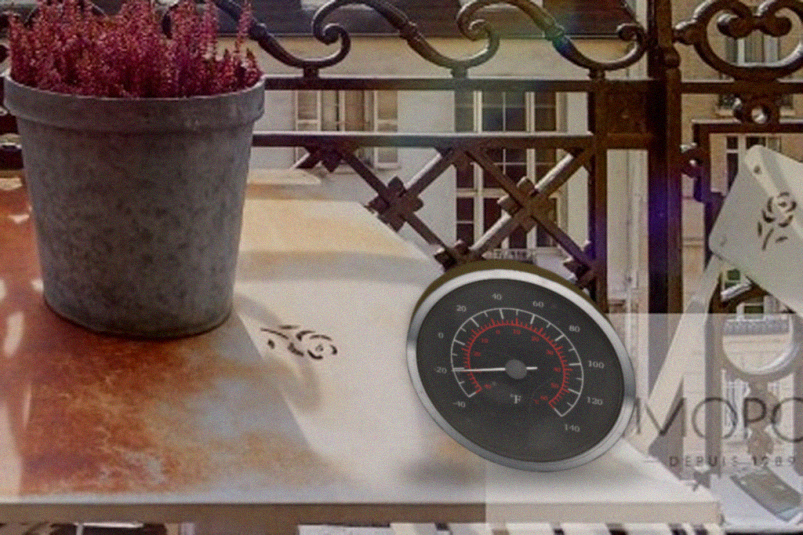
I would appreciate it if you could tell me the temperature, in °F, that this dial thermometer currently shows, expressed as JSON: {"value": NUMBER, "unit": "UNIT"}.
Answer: {"value": -20, "unit": "°F"}
